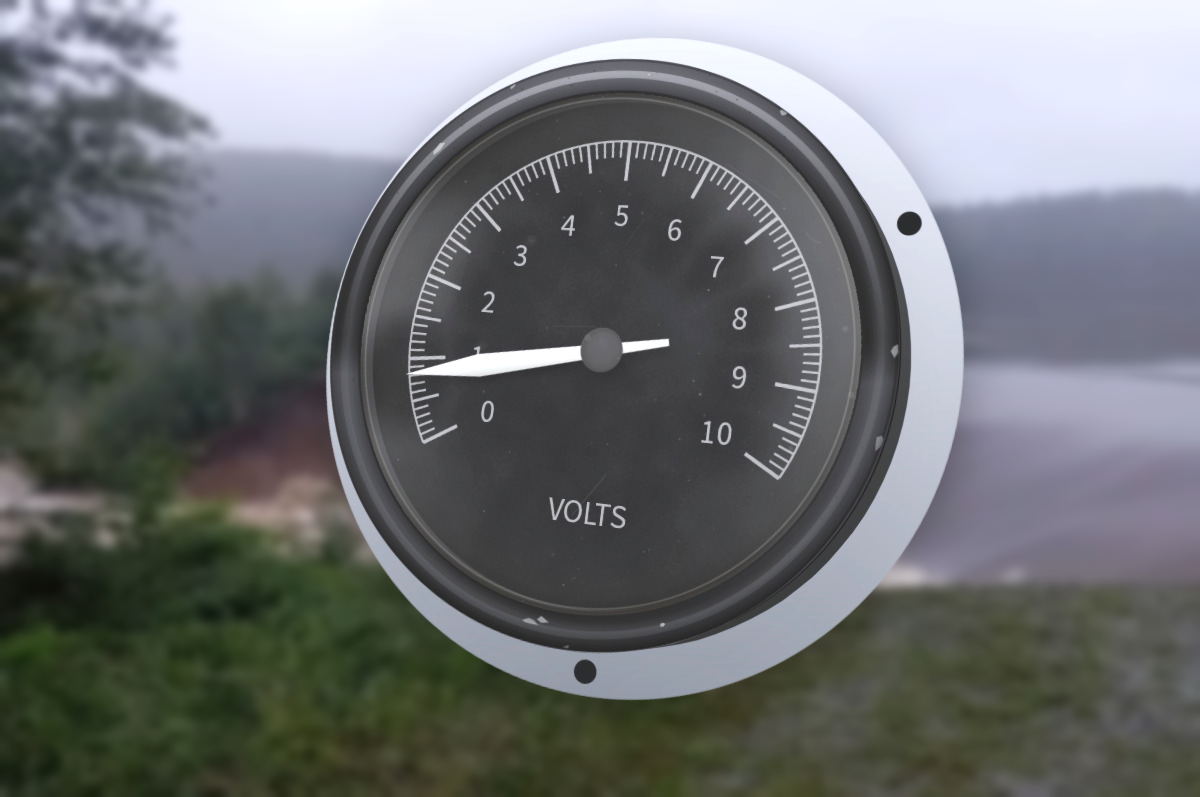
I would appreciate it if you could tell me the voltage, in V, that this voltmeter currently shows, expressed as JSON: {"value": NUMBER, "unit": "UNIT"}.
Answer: {"value": 0.8, "unit": "V"}
